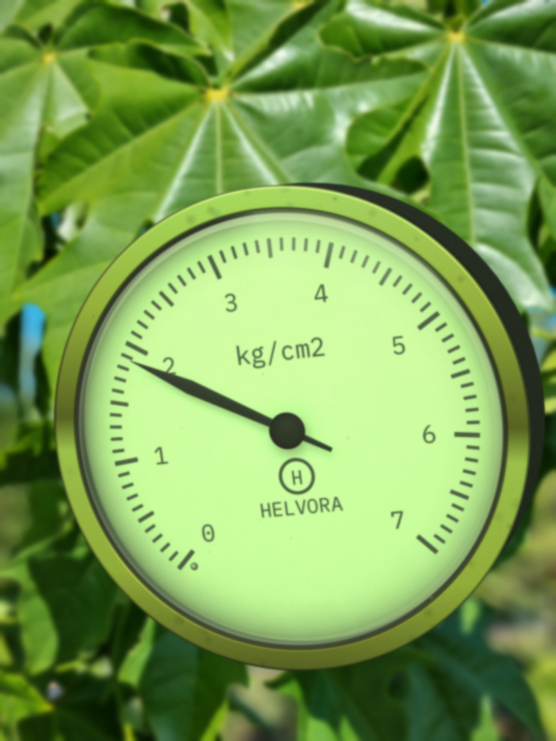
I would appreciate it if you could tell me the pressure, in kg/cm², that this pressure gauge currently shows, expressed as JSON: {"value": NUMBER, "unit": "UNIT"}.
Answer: {"value": 1.9, "unit": "kg/cm²"}
